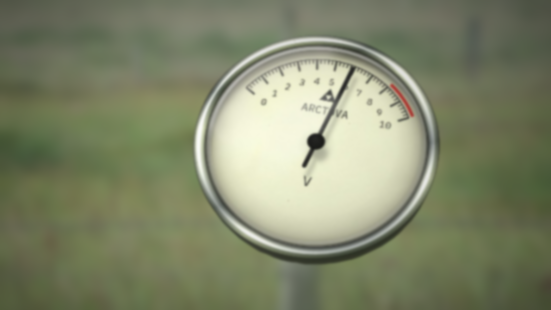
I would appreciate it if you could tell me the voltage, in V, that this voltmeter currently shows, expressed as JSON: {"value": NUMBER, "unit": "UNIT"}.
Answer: {"value": 6, "unit": "V"}
